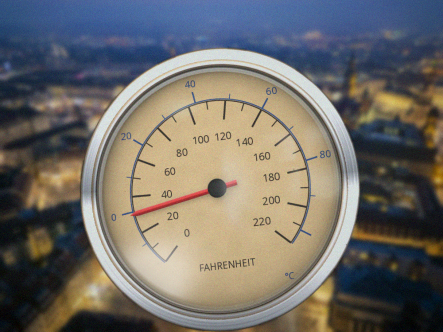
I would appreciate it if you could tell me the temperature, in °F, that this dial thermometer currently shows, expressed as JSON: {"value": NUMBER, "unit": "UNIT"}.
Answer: {"value": 30, "unit": "°F"}
